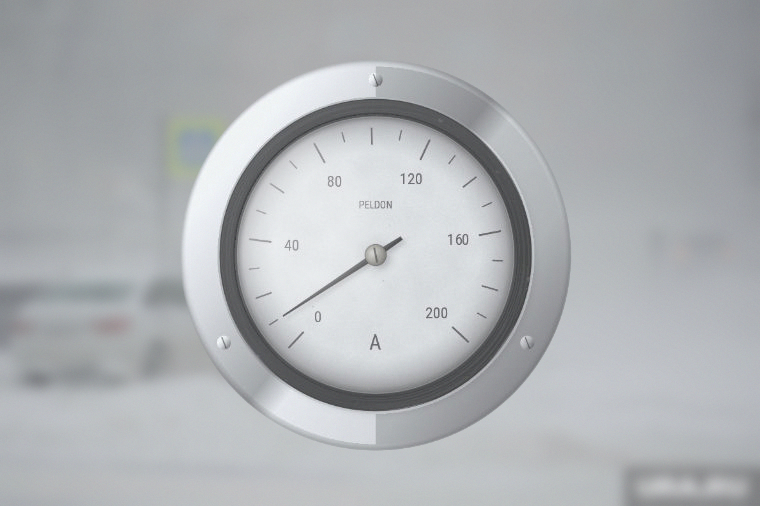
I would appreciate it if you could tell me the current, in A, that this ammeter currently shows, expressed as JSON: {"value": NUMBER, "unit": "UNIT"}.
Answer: {"value": 10, "unit": "A"}
